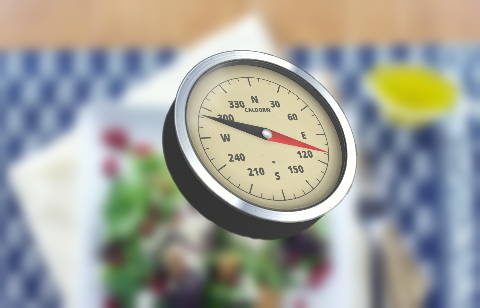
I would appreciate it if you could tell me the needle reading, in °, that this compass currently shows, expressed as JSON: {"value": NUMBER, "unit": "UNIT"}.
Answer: {"value": 110, "unit": "°"}
